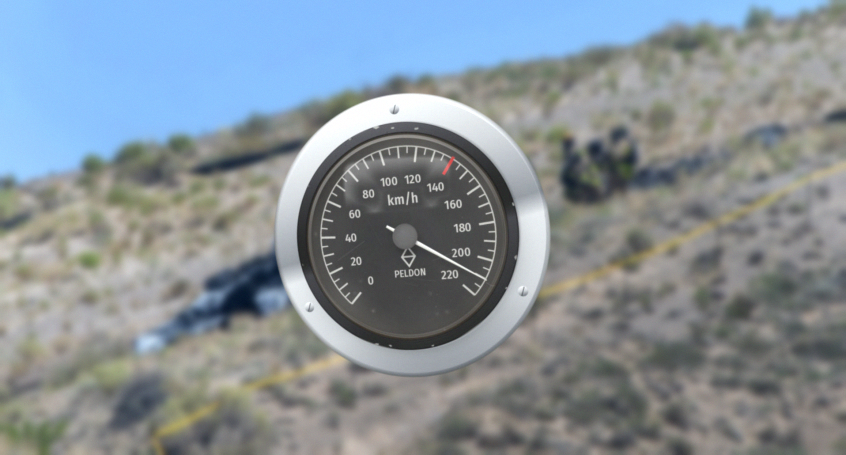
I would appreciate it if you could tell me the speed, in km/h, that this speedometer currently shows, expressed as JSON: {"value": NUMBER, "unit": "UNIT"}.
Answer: {"value": 210, "unit": "km/h"}
